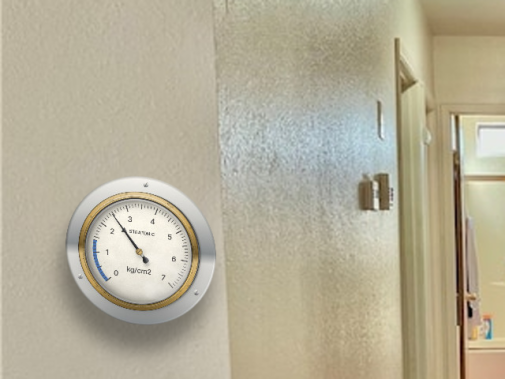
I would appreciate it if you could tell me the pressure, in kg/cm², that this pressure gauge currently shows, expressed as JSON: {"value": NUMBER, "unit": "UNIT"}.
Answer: {"value": 2.5, "unit": "kg/cm²"}
